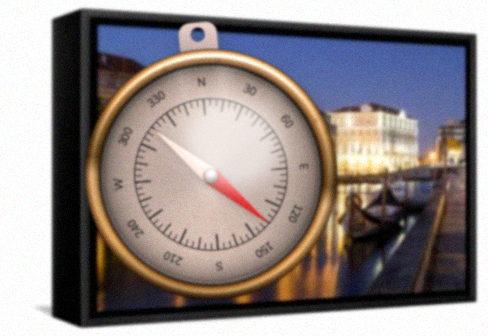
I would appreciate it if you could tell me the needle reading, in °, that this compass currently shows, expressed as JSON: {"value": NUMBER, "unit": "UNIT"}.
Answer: {"value": 135, "unit": "°"}
